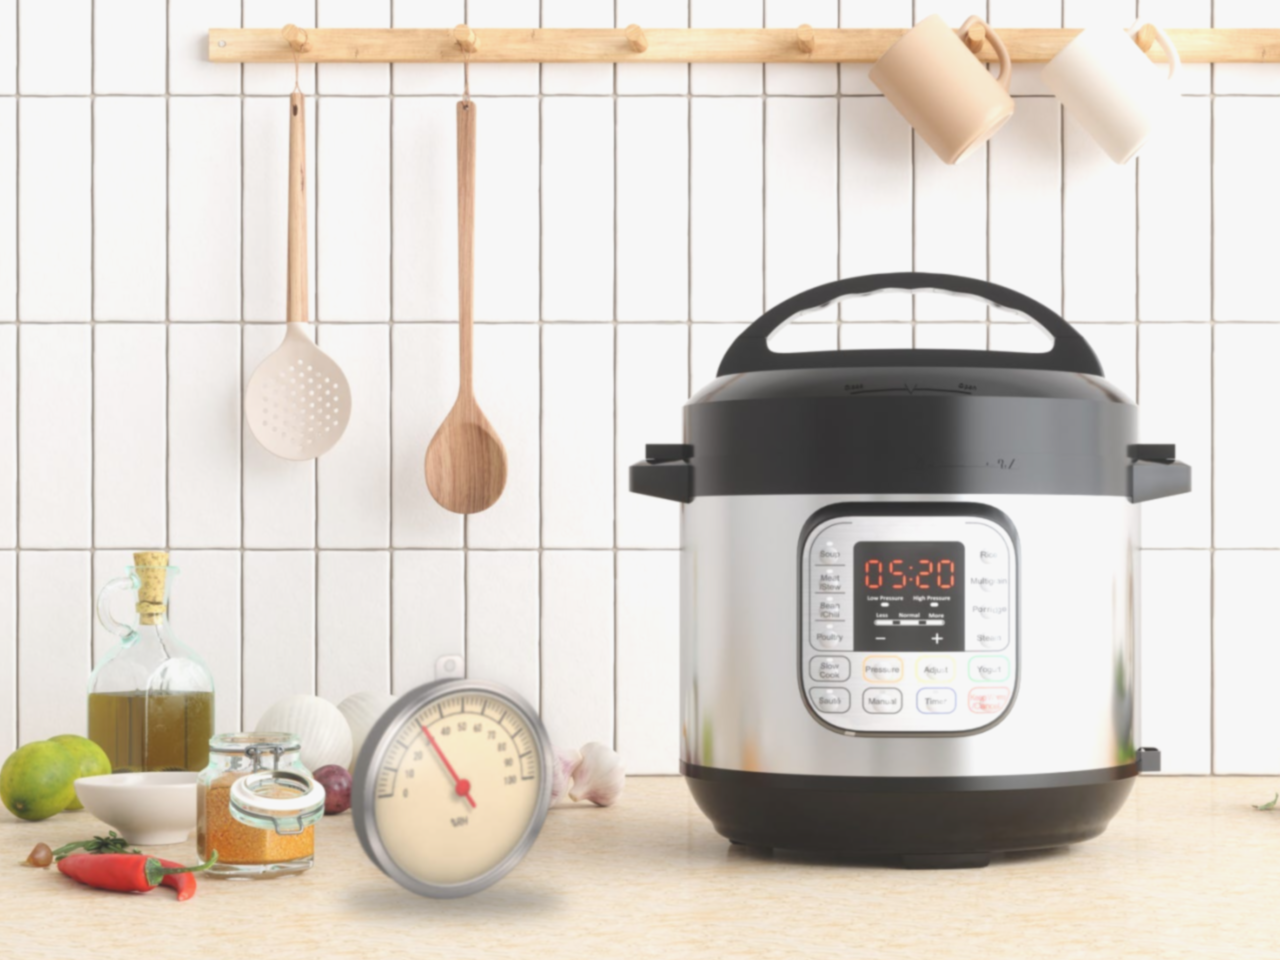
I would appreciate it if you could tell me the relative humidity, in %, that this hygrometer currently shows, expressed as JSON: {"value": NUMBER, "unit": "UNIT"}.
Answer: {"value": 30, "unit": "%"}
